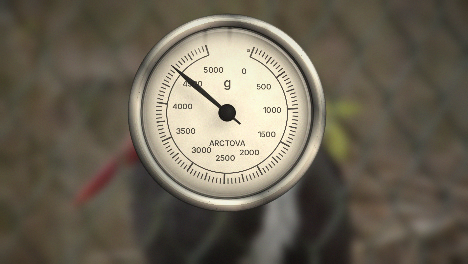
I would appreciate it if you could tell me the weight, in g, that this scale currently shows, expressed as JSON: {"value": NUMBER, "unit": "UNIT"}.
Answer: {"value": 4500, "unit": "g"}
